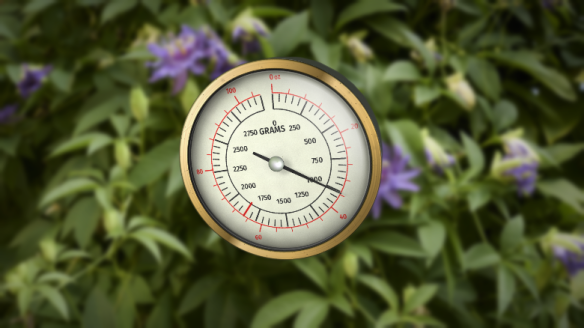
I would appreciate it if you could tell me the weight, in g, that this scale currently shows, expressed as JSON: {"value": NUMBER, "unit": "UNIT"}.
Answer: {"value": 1000, "unit": "g"}
